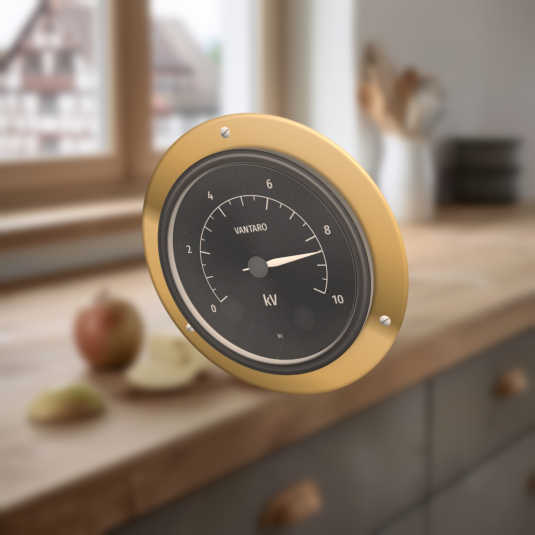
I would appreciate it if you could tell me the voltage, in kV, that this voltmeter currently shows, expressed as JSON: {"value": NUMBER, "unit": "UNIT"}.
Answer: {"value": 8.5, "unit": "kV"}
